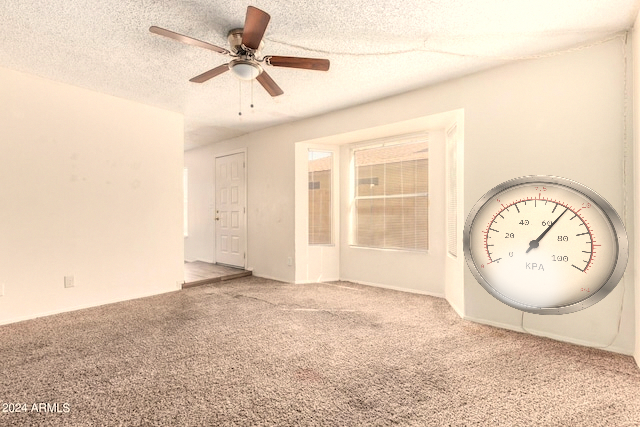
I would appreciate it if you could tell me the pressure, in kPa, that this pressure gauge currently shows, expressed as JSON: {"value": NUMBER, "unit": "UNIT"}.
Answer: {"value": 65, "unit": "kPa"}
